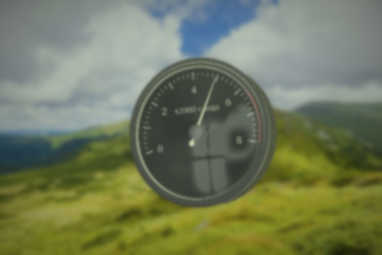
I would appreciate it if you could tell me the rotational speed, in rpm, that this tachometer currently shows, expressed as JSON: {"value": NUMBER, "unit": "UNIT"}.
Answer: {"value": 5000, "unit": "rpm"}
